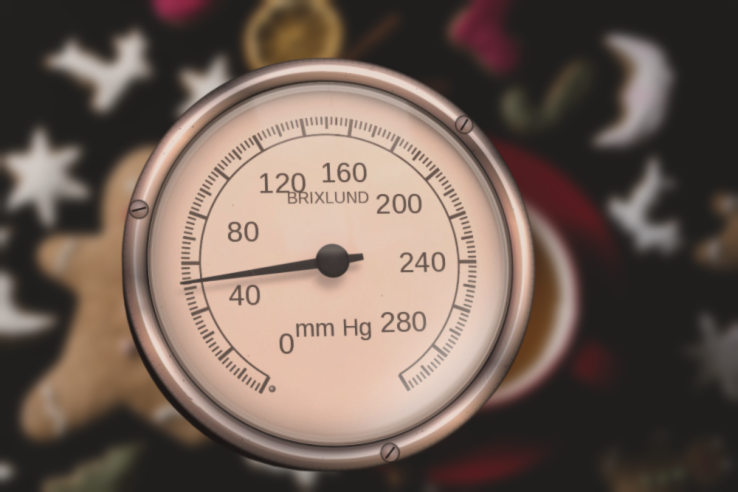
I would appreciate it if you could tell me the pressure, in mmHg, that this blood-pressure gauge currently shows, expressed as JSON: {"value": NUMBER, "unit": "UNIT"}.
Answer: {"value": 52, "unit": "mmHg"}
